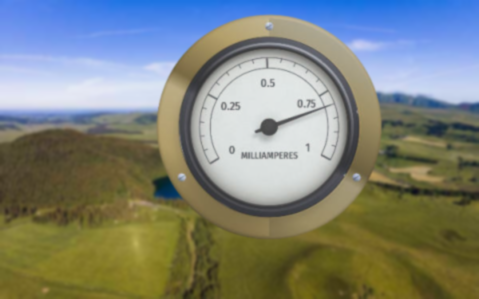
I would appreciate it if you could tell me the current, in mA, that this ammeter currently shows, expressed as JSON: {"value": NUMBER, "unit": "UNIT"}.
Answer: {"value": 0.8, "unit": "mA"}
